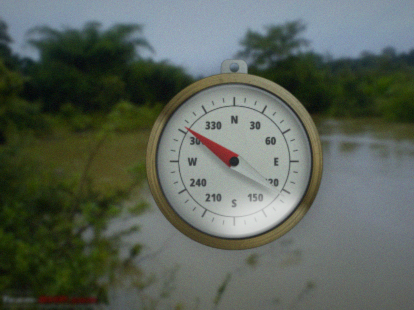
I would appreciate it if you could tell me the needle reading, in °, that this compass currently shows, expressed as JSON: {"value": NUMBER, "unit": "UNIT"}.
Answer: {"value": 305, "unit": "°"}
